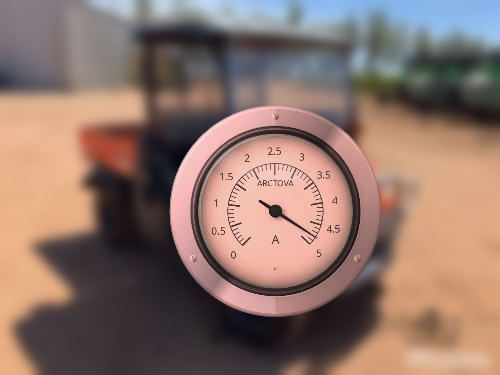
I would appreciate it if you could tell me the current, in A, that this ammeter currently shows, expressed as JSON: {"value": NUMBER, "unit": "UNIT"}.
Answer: {"value": 4.8, "unit": "A"}
